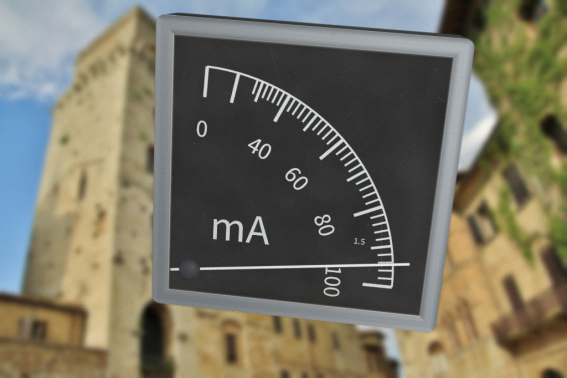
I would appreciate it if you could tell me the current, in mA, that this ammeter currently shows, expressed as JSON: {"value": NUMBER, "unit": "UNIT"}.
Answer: {"value": 94, "unit": "mA"}
